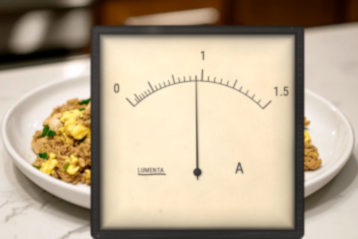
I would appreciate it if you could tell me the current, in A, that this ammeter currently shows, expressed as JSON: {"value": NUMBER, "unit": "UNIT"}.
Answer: {"value": 0.95, "unit": "A"}
